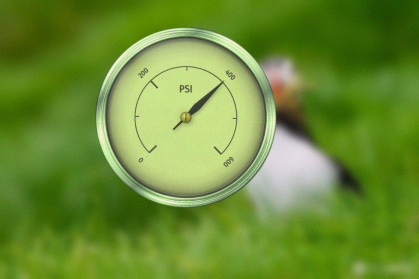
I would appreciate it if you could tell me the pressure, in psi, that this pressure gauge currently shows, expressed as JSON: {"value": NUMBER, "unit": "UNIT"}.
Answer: {"value": 400, "unit": "psi"}
